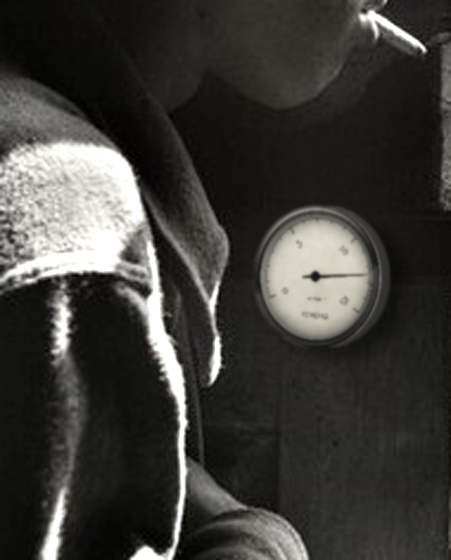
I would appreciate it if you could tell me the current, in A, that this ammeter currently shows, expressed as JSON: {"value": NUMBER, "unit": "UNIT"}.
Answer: {"value": 12.5, "unit": "A"}
